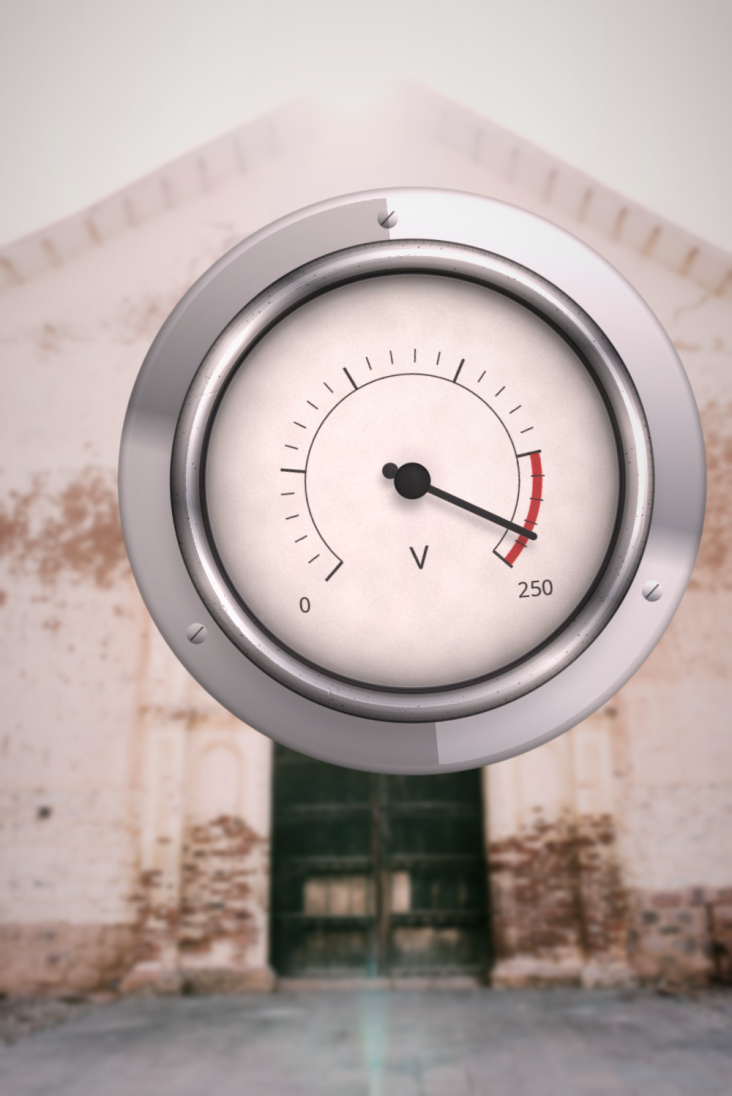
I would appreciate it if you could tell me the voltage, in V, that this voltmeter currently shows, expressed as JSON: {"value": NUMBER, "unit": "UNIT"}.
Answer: {"value": 235, "unit": "V"}
